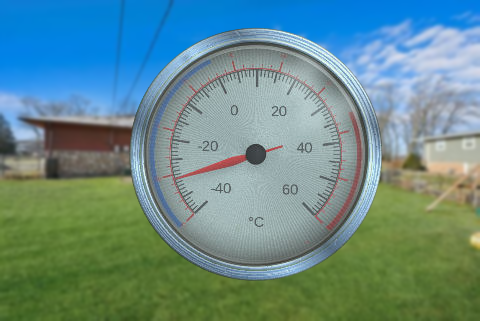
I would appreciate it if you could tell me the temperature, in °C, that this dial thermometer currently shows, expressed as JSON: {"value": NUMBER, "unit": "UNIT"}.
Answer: {"value": -30, "unit": "°C"}
